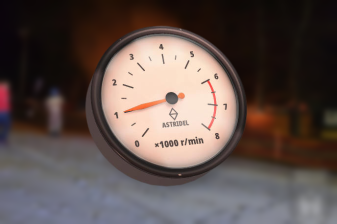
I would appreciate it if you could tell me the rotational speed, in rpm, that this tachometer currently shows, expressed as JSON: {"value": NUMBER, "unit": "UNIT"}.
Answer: {"value": 1000, "unit": "rpm"}
